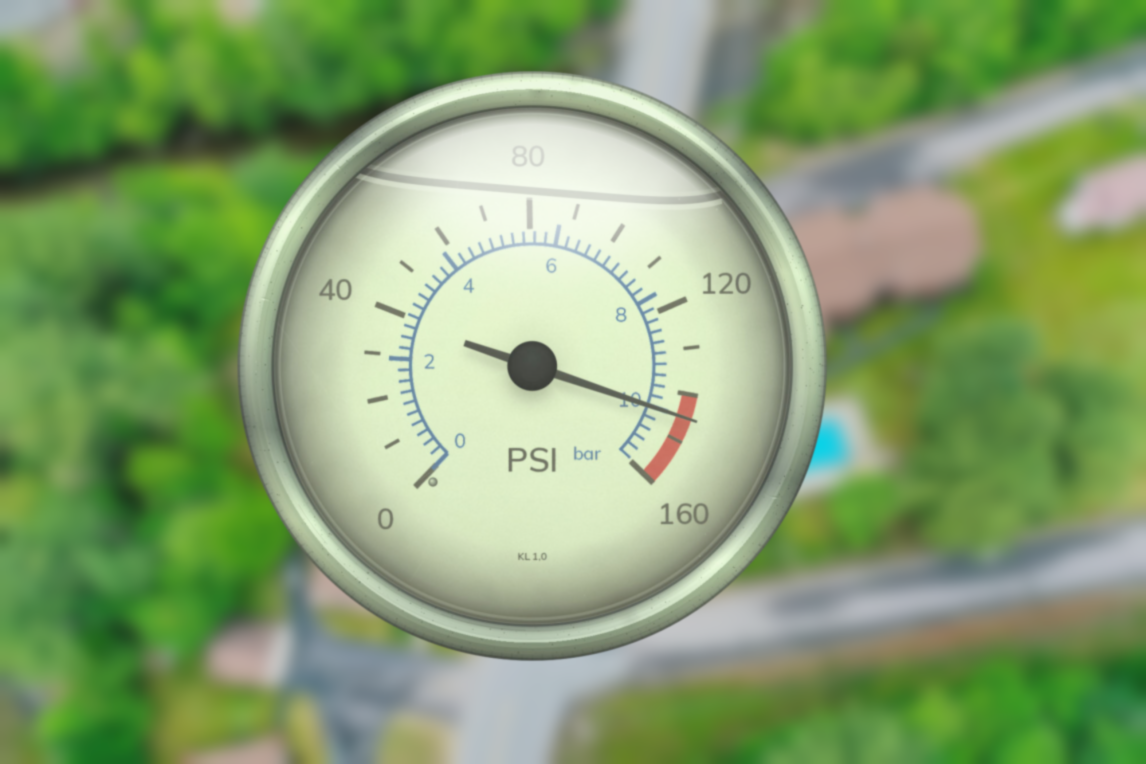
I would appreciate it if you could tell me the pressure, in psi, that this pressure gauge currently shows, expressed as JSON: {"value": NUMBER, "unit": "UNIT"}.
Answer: {"value": 145, "unit": "psi"}
